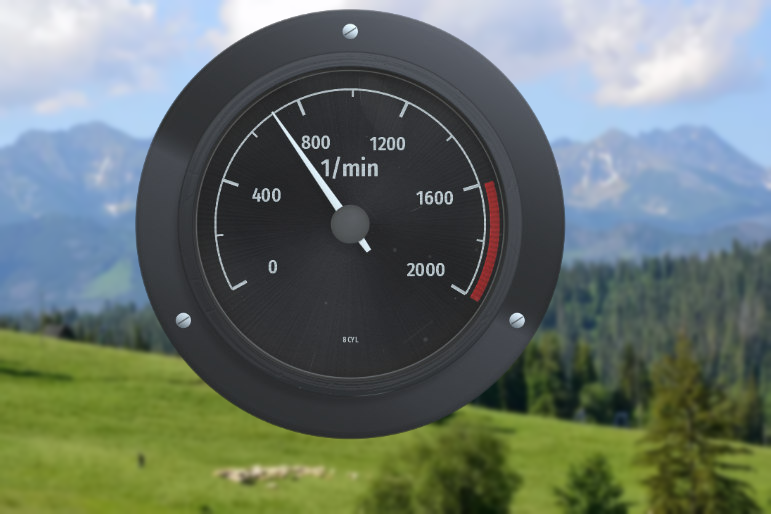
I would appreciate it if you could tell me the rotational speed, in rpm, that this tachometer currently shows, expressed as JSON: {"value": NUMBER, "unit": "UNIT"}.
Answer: {"value": 700, "unit": "rpm"}
